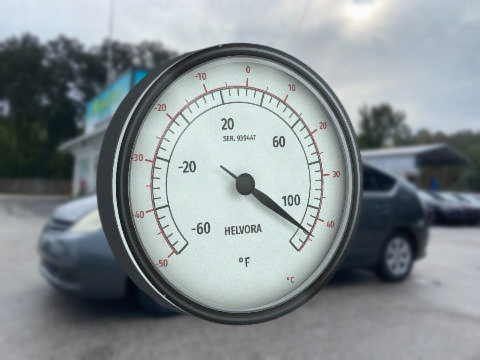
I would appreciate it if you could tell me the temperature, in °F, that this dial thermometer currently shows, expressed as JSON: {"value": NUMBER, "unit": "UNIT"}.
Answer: {"value": 112, "unit": "°F"}
